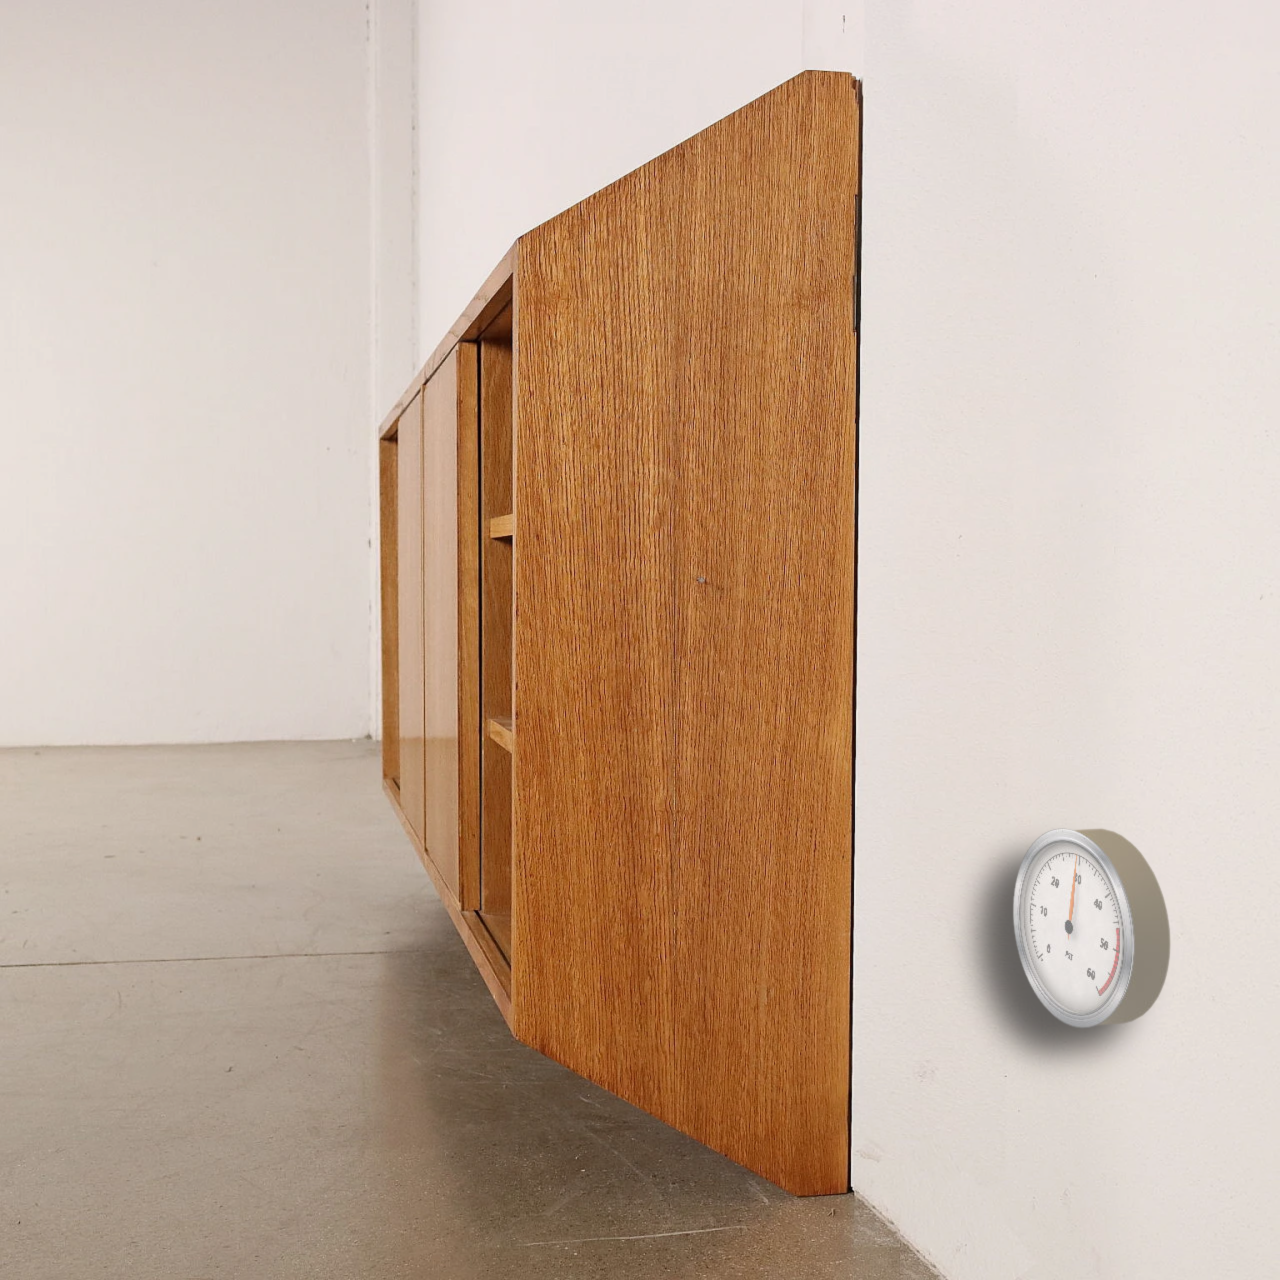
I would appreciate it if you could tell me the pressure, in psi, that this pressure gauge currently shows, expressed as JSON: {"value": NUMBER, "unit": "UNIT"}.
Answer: {"value": 30, "unit": "psi"}
